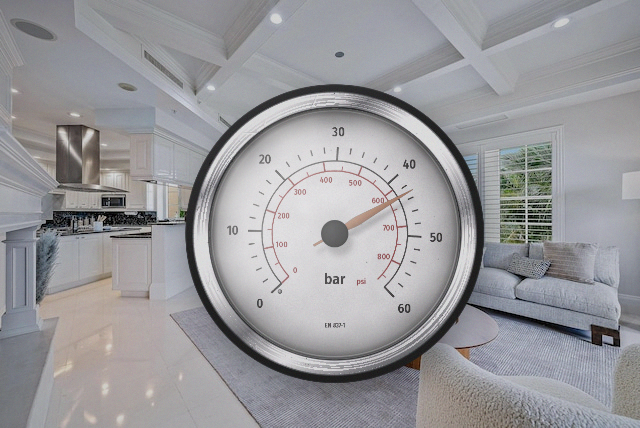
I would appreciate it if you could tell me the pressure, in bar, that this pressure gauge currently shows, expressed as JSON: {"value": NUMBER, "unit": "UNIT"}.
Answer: {"value": 43, "unit": "bar"}
